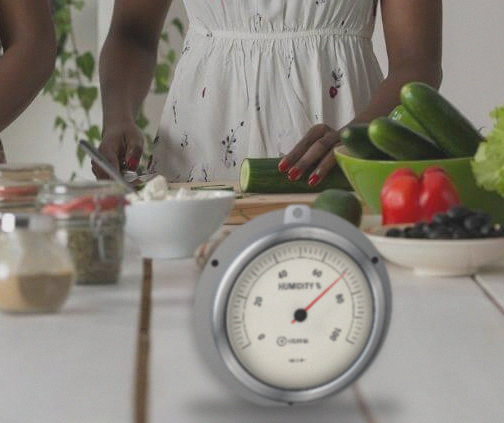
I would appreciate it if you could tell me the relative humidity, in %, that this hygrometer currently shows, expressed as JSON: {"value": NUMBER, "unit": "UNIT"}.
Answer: {"value": 70, "unit": "%"}
